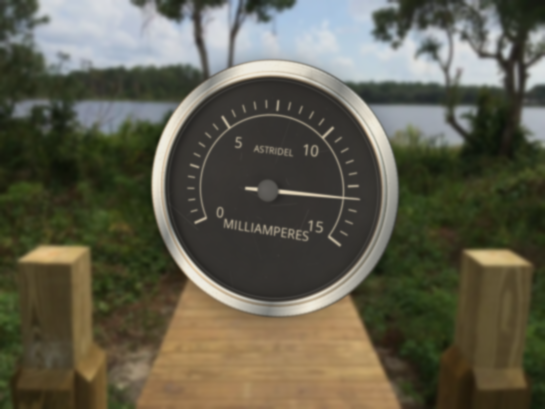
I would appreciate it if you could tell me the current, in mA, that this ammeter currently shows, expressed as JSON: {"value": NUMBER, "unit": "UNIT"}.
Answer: {"value": 13, "unit": "mA"}
